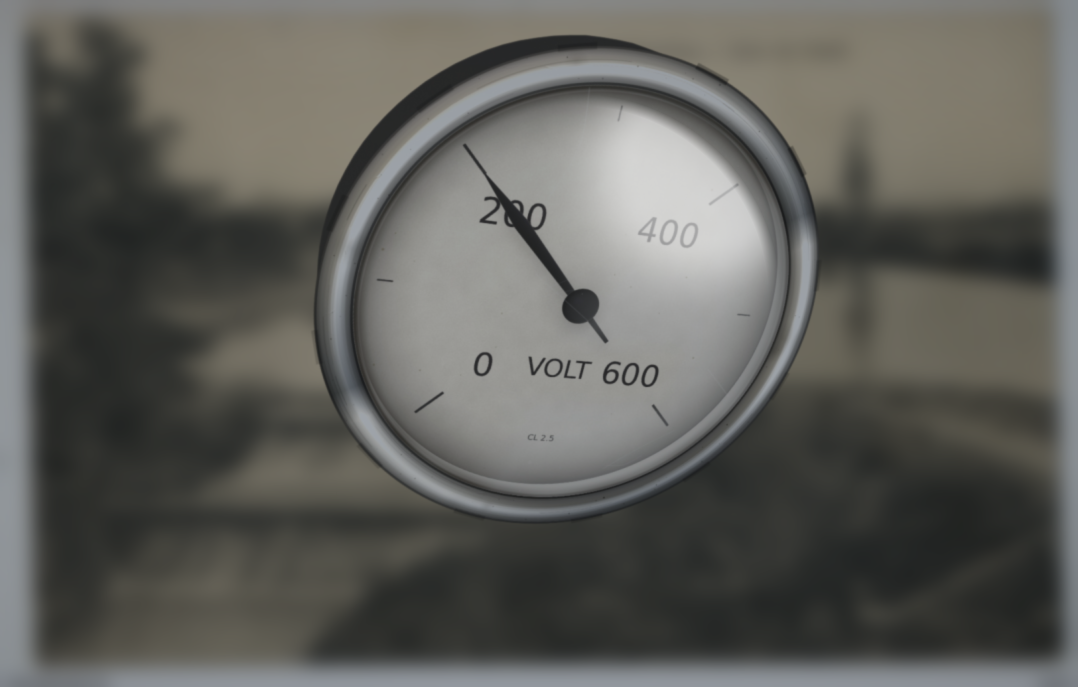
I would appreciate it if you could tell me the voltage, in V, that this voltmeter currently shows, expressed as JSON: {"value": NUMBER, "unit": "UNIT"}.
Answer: {"value": 200, "unit": "V"}
